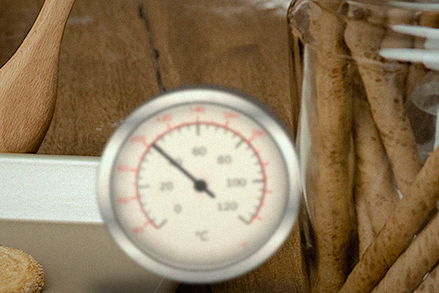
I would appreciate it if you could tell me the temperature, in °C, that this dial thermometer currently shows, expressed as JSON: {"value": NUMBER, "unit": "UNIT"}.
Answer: {"value": 40, "unit": "°C"}
